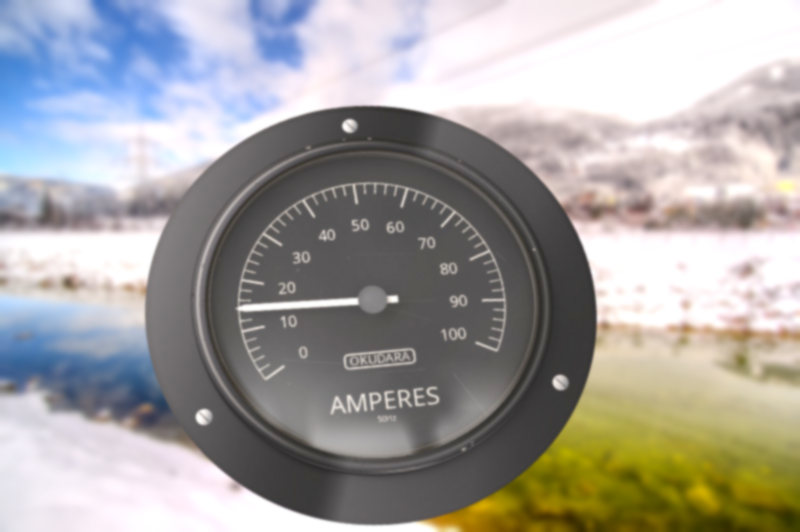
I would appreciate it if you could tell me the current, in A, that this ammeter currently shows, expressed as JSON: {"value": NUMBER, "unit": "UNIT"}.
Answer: {"value": 14, "unit": "A"}
